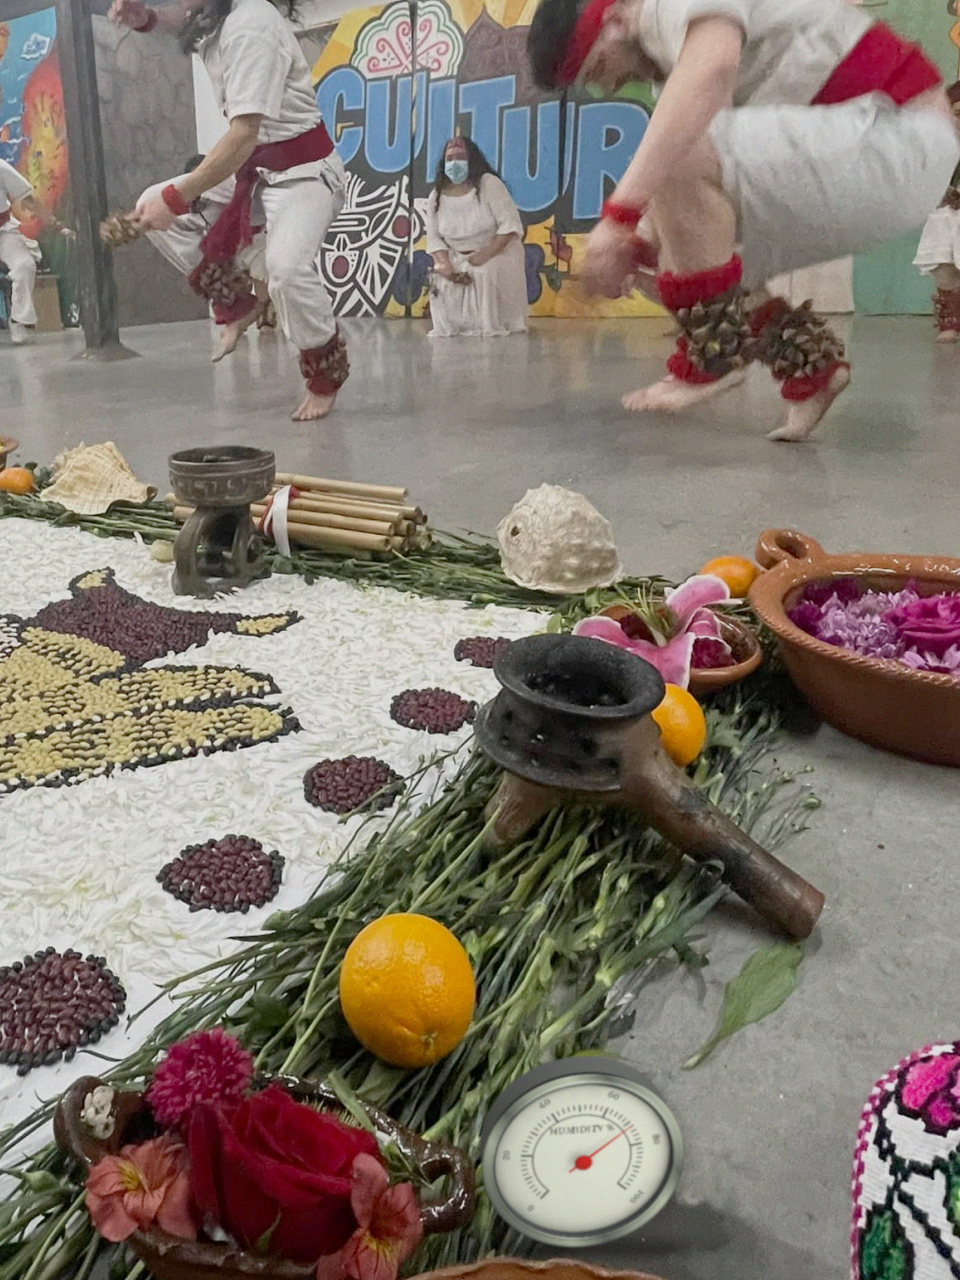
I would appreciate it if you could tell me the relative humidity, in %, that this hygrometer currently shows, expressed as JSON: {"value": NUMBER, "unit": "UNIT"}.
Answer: {"value": 70, "unit": "%"}
